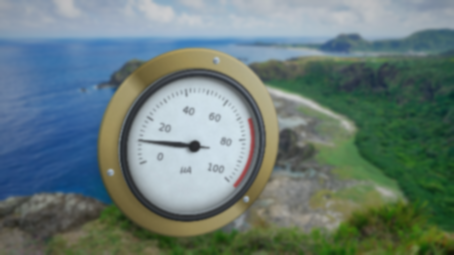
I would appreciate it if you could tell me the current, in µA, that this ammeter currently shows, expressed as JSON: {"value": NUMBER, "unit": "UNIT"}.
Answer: {"value": 10, "unit": "µA"}
